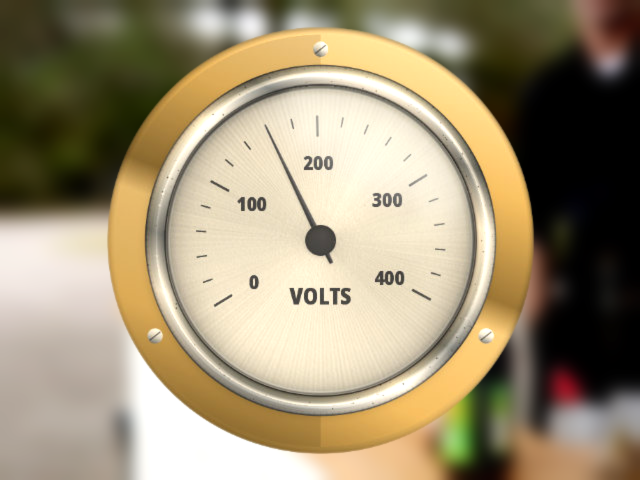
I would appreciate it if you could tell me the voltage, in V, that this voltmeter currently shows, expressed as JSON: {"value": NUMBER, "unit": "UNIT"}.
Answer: {"value": 160, "unit": "V"}
